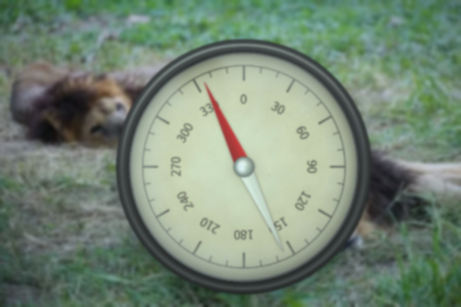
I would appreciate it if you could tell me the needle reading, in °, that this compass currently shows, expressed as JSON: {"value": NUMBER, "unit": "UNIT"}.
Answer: {"value": 335, "unit": "°"}
